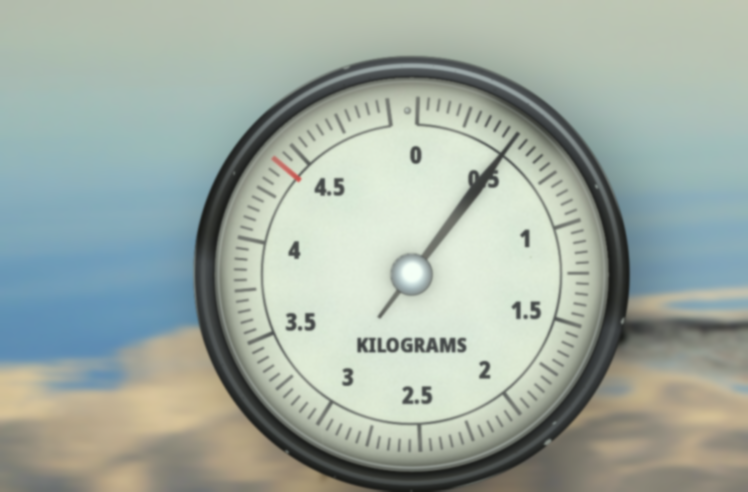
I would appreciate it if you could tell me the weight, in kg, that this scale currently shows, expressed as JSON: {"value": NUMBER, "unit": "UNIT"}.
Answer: {"value": 0.5, "unit": "kg"}
